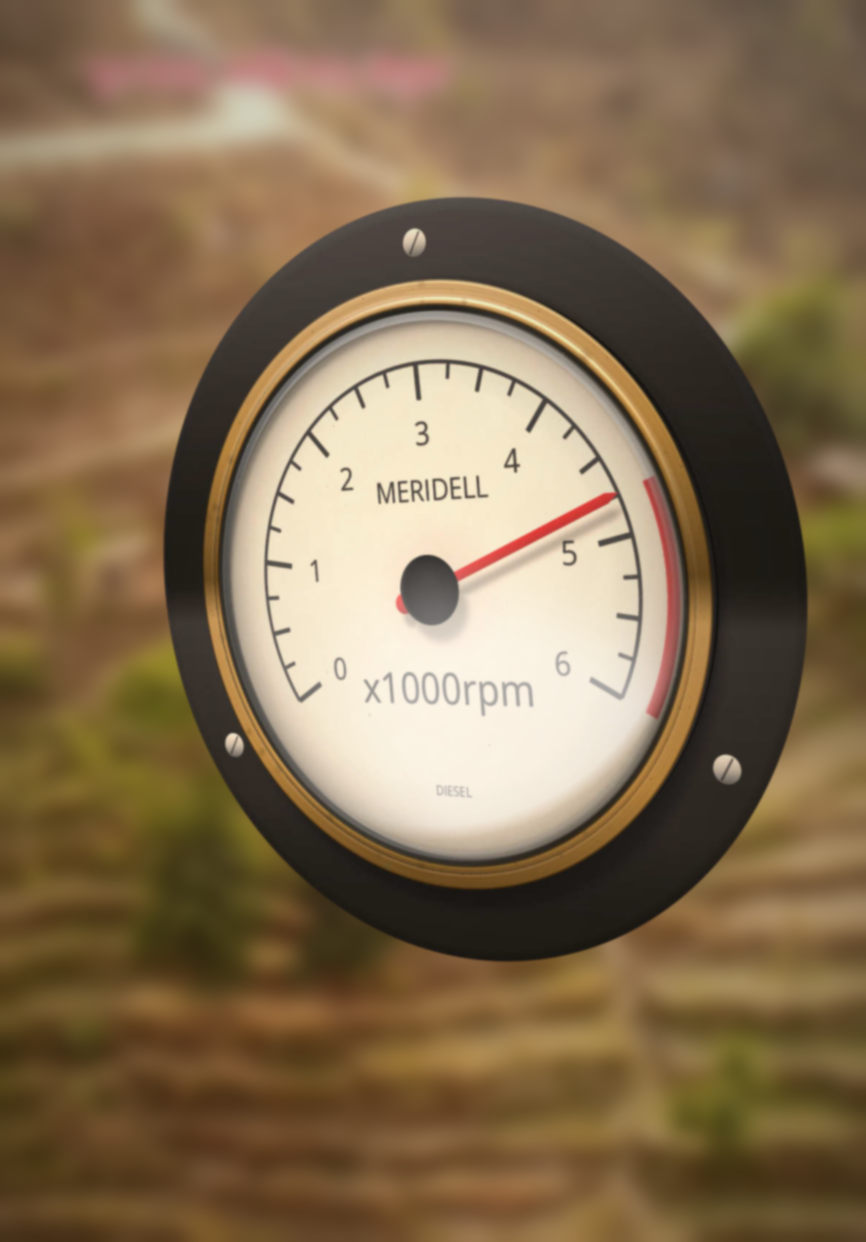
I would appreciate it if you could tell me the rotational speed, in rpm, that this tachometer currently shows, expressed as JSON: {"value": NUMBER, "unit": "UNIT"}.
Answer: {"value": 4750, "unit": "rpm"}
